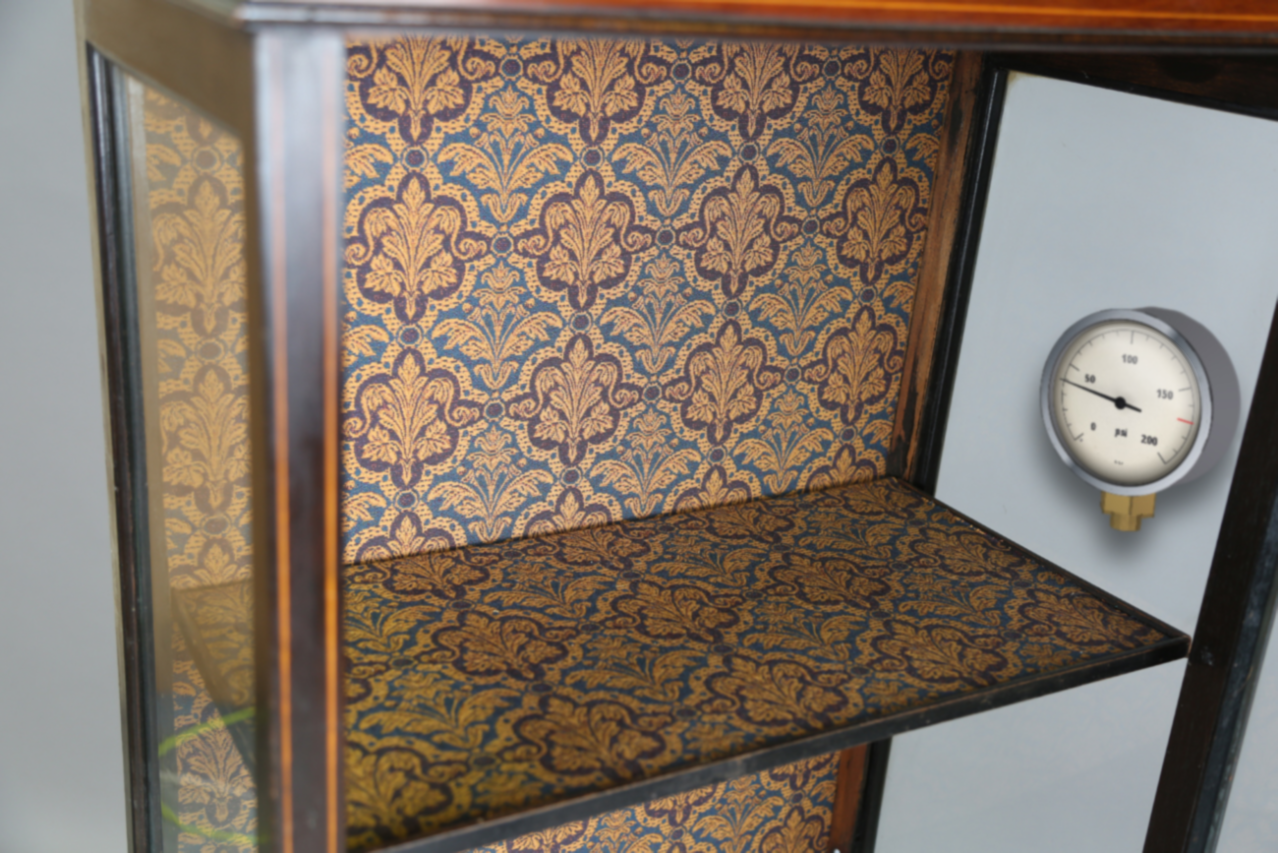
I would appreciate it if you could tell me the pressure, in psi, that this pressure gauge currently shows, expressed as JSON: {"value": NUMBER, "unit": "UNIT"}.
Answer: {"value": 40, "unit": "psi"}
